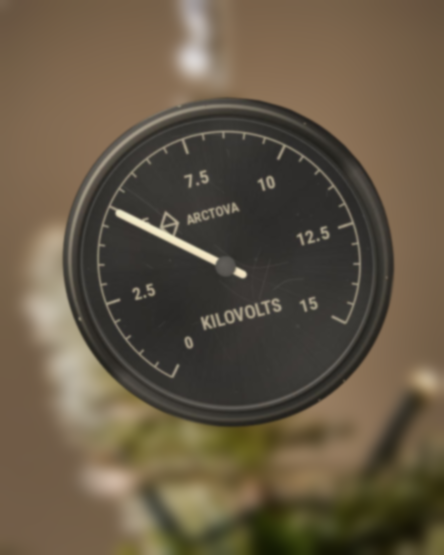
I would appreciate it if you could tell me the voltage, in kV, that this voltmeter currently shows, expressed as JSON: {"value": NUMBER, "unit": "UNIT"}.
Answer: {"value": 5, "unit": "kV"}
